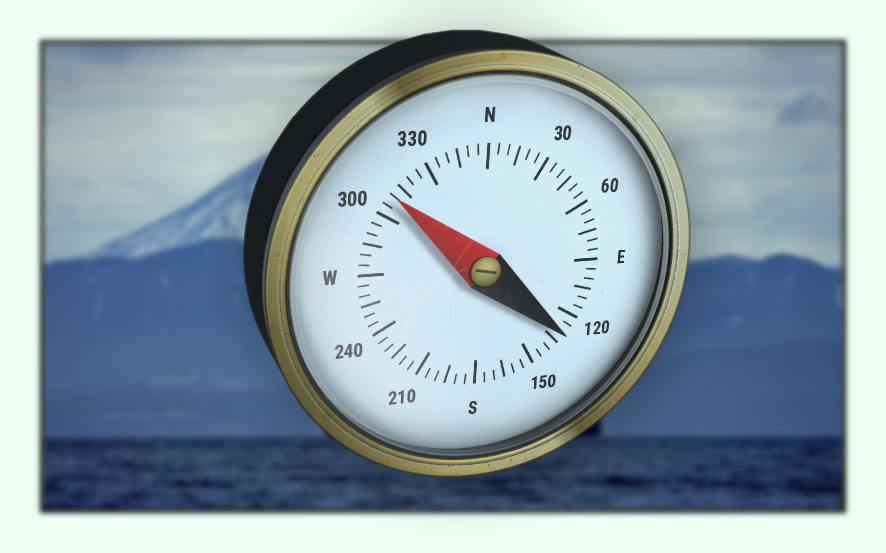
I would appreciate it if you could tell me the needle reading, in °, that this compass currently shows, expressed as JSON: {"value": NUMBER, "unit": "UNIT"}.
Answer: {"value": 310, "unit": "°"}
